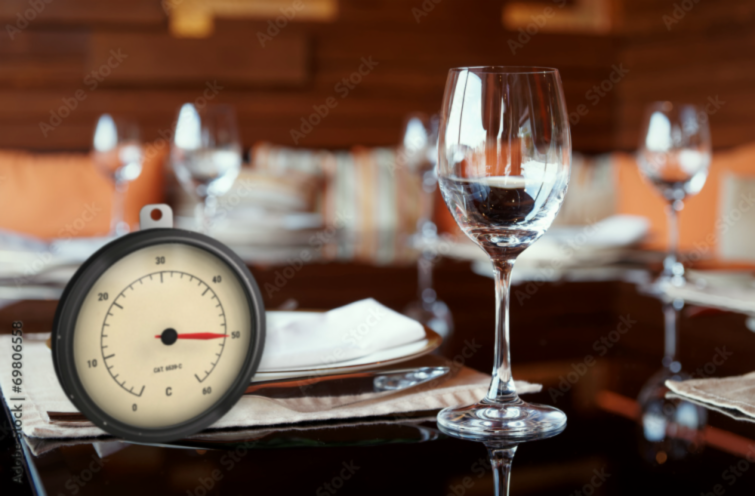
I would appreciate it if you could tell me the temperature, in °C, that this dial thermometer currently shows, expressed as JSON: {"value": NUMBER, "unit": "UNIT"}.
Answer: {"value": 50, "unit": "°C"}
